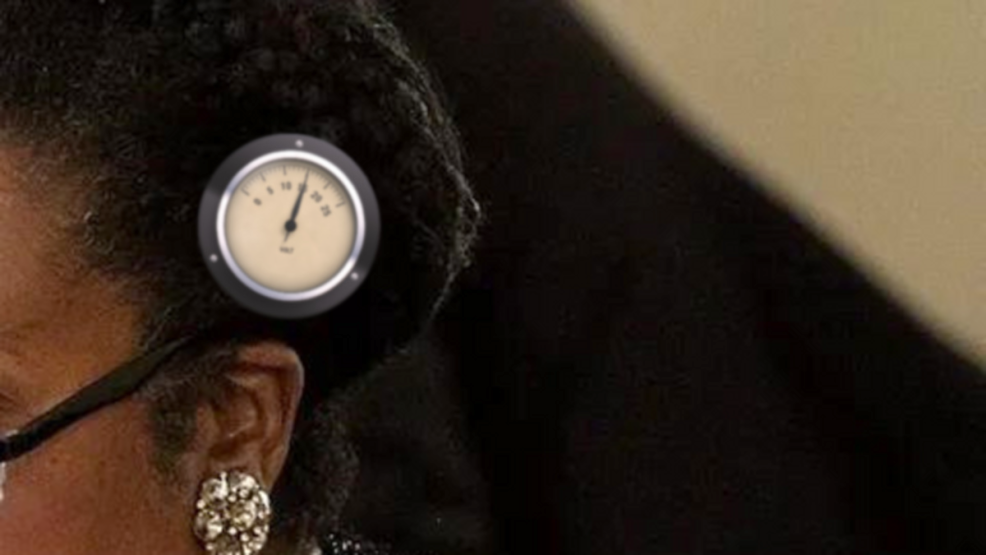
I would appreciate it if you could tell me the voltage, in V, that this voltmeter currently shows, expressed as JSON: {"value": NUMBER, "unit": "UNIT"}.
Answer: {"value": 15, "unit": "V"}
